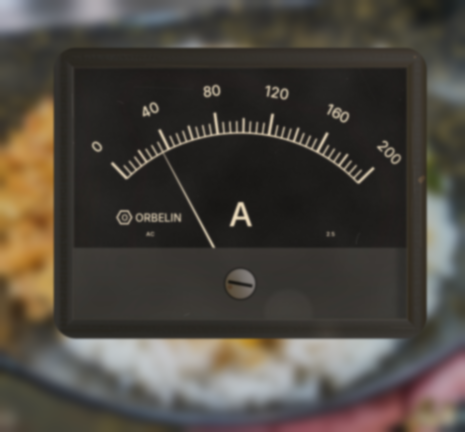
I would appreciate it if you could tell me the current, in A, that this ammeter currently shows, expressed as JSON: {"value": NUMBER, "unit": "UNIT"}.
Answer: {"value": 35, "unit": "A"}
